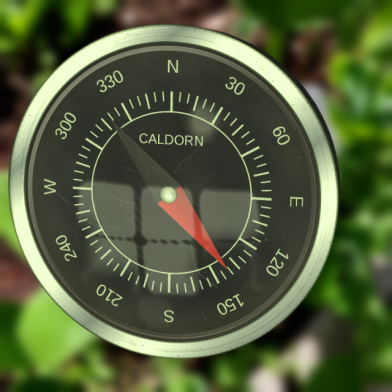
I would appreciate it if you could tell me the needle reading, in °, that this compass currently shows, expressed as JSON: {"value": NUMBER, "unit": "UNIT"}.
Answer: {"value": 140, "unit": "°"}
